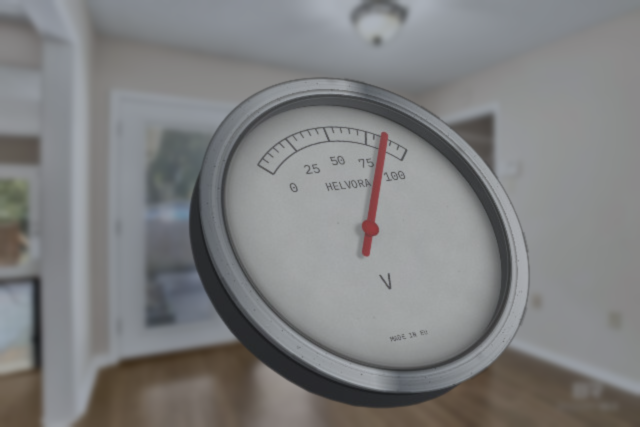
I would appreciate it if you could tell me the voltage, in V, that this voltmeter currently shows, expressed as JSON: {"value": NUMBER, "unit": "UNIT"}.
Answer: {"value": 85, "unit": "V"}
